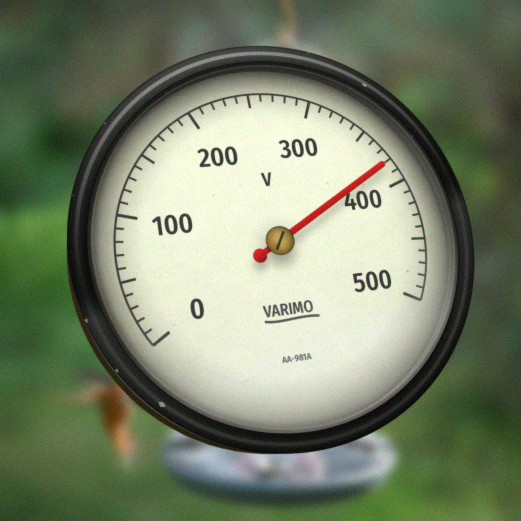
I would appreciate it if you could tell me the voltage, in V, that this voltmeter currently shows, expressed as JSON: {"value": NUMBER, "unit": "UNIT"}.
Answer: {"value": 380, "unit": "V"}
